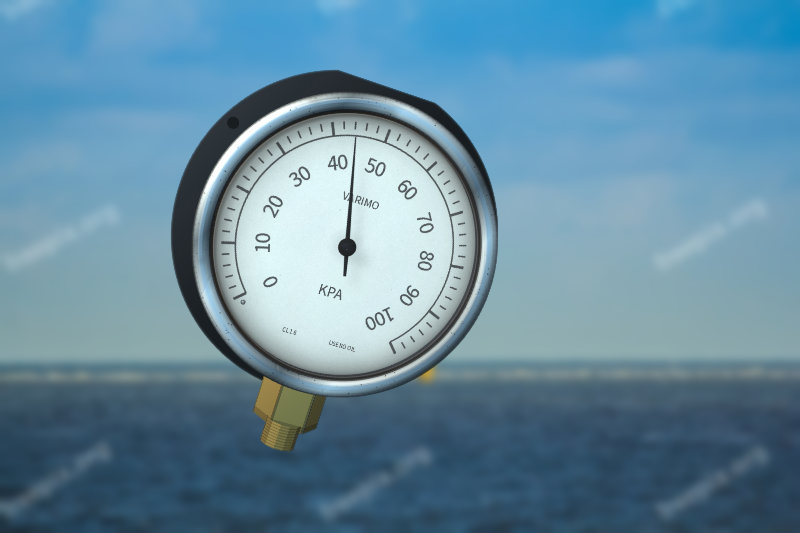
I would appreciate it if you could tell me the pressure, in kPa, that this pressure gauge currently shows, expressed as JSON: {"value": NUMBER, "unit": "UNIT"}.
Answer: {"value": 44, "unit": "kPa"}
